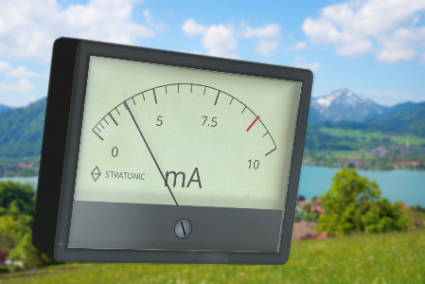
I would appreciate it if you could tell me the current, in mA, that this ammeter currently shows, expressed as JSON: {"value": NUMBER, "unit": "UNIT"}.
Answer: {"value": 3.5, "unit": "mA"}
